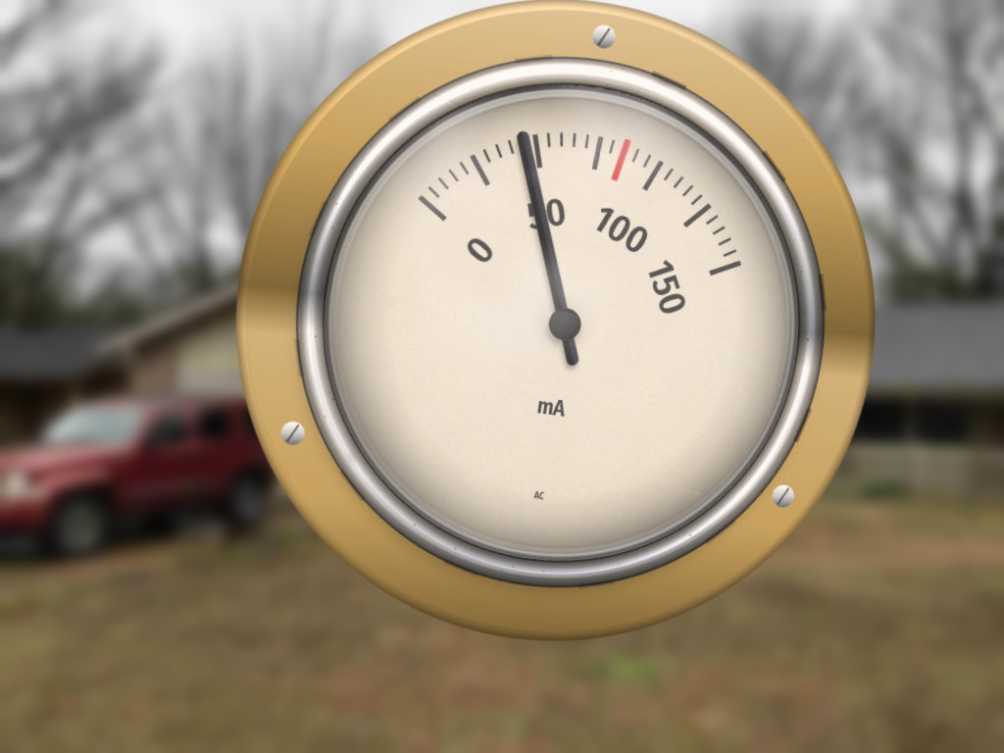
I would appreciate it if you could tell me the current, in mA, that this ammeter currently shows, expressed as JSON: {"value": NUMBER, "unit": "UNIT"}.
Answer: {"value": 45, "unit": "mA"}
